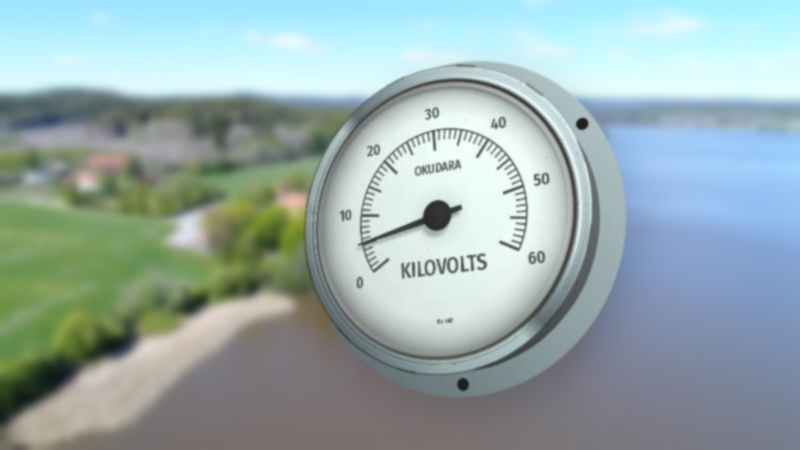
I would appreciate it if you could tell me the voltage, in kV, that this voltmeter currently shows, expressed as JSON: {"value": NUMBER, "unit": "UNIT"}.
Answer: {"value": 5, "unit": "kV"}
